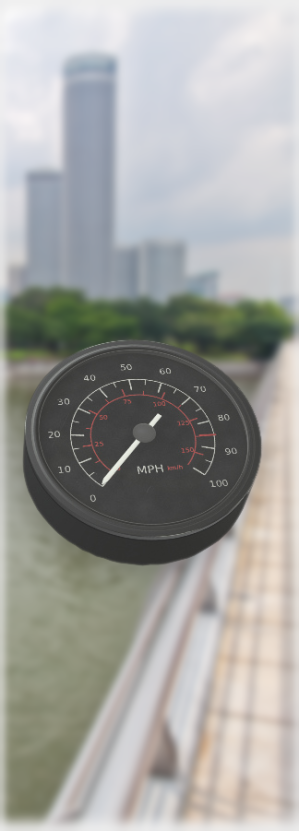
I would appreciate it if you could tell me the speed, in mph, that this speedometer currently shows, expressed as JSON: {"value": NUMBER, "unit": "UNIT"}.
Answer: {"value": 0, "unit": "mph"}
